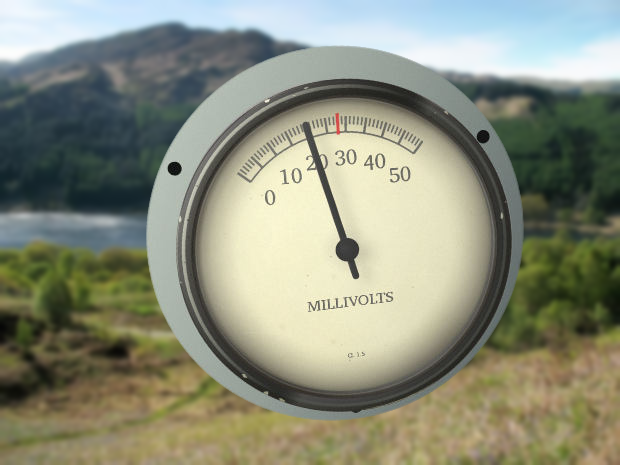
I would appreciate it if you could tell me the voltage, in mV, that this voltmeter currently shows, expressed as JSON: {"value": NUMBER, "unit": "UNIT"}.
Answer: {"value": 20, "unit": "mV"}
